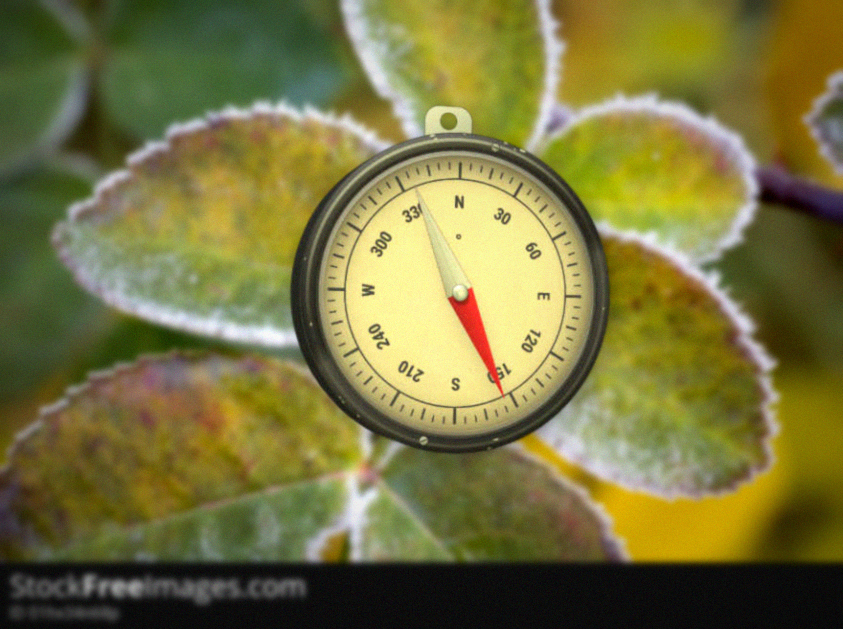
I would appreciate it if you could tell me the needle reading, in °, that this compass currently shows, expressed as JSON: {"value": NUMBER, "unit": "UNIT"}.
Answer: {"value": 155, "unit": "°"}
